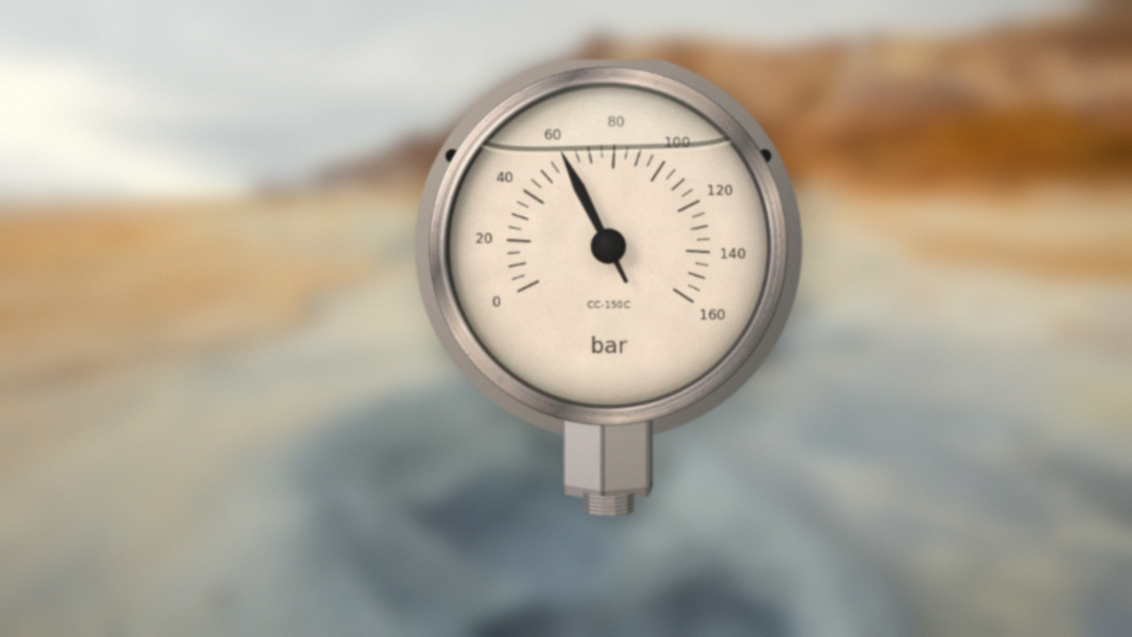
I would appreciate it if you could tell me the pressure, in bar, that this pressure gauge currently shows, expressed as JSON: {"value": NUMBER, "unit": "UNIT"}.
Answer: {"value": 60, "unit": "bar"}
